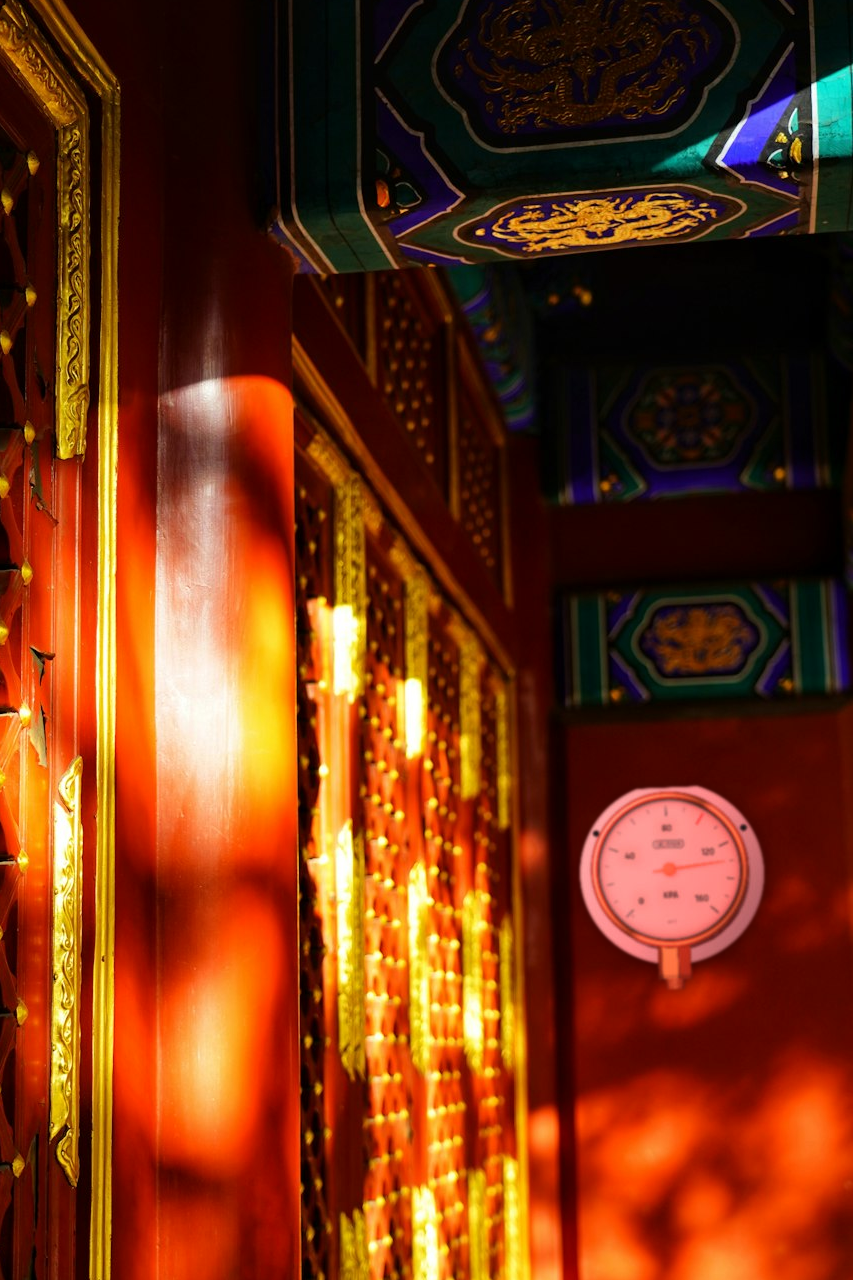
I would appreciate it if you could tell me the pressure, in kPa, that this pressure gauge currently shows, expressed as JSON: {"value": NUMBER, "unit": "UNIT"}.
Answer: {"value": 130, "unit": "kPa"}
